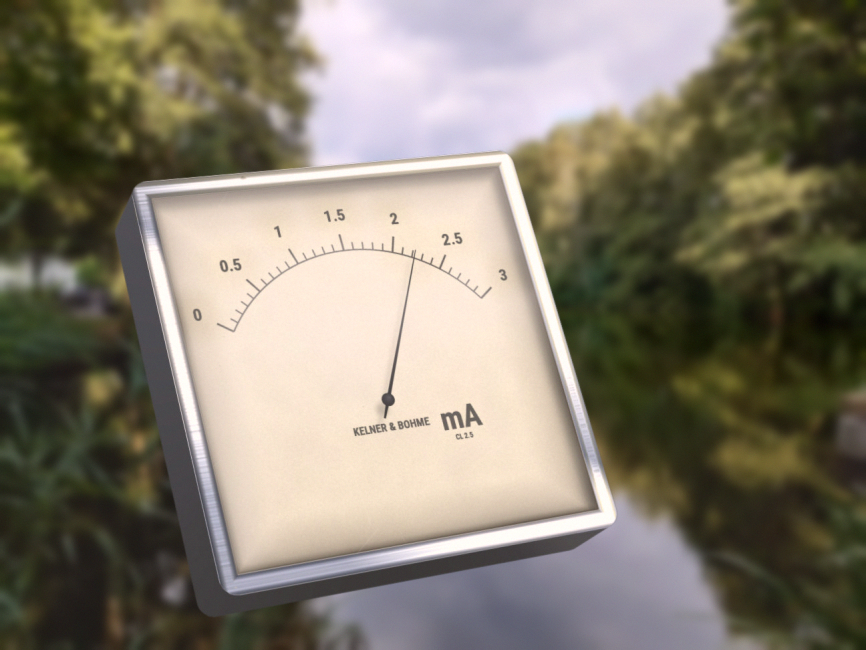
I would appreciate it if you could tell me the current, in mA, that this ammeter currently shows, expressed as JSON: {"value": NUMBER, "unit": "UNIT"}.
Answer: {"value": 2.2, "unit": "mA"}
